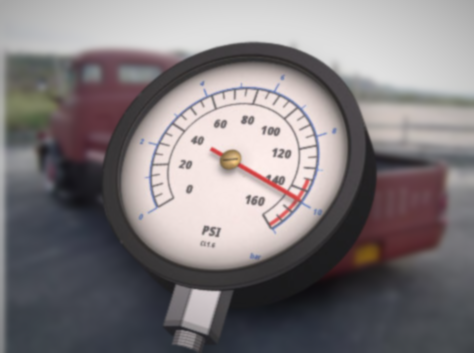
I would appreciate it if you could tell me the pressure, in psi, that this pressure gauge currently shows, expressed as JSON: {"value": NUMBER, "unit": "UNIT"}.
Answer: {"value": 145, "unit": "psi"}
